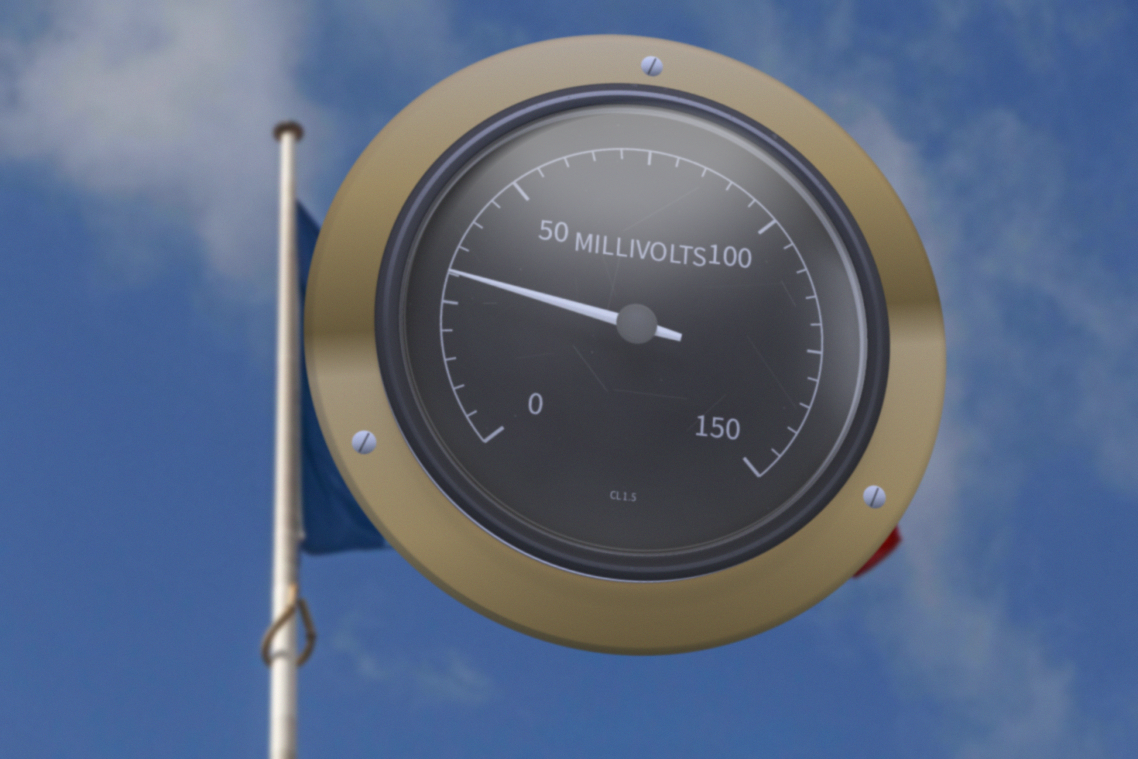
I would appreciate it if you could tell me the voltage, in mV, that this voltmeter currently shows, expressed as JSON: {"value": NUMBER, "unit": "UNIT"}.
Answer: {"value": 30, "unit": "mV"}
